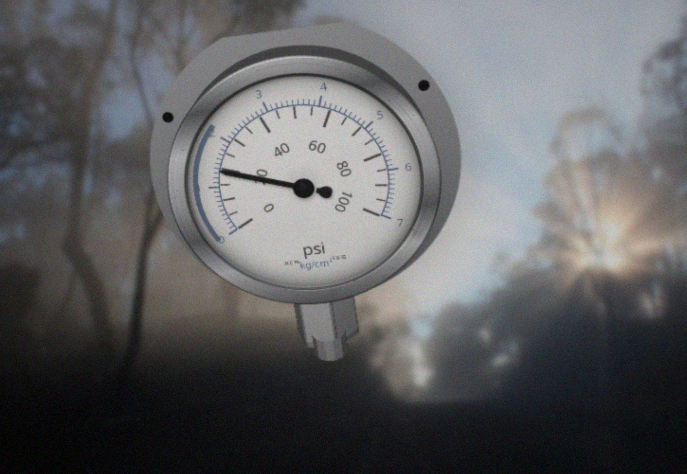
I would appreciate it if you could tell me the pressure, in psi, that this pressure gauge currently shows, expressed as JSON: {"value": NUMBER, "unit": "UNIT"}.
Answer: {"value": 20, "unit": "psi"}
